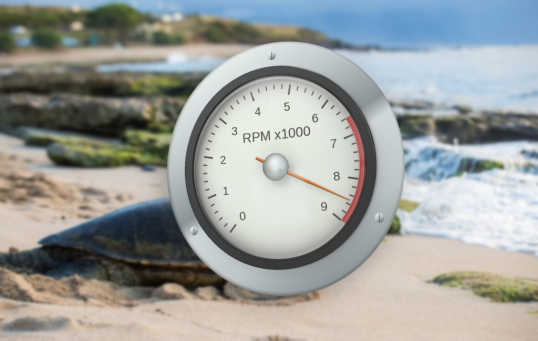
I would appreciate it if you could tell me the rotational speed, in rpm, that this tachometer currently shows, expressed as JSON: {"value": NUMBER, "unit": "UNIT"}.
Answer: {"value": 8500, "unit": "rpm"}
